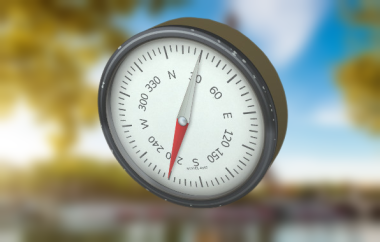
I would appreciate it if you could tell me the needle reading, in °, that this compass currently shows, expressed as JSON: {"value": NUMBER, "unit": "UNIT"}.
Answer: {"value": 210, "unit": "°"}
